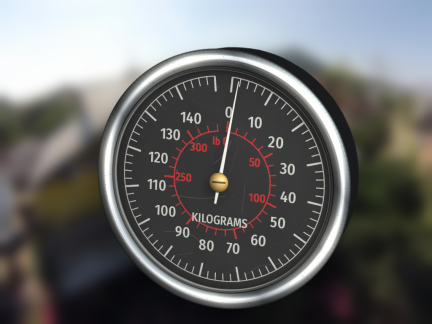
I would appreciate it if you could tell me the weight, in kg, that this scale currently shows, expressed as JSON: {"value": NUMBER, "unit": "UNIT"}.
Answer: {"value": 2, "unit": "kg"}
